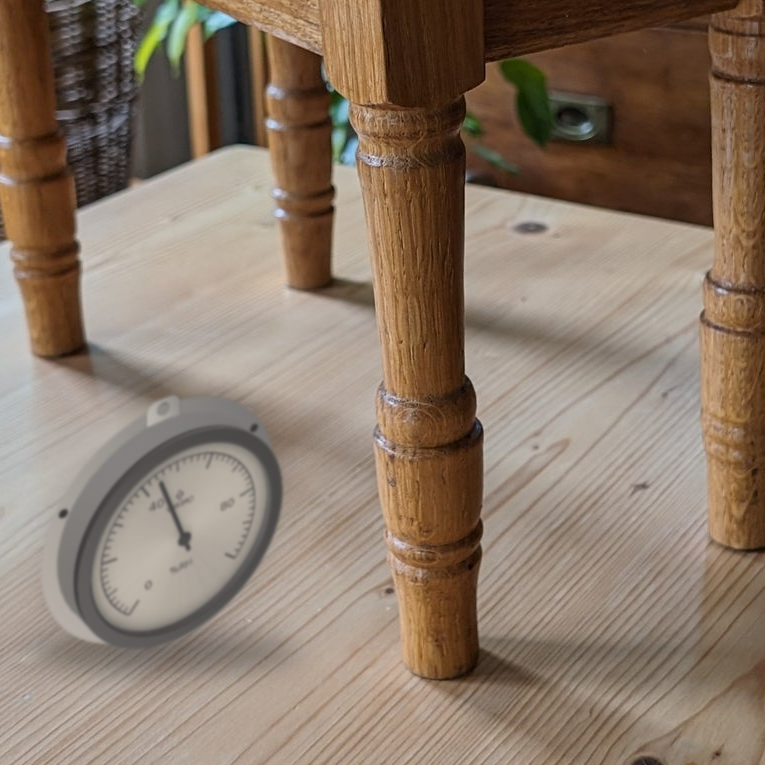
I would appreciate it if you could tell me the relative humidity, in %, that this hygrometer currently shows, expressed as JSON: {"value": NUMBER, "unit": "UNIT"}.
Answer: {"value": 44, "unit": "%"}
